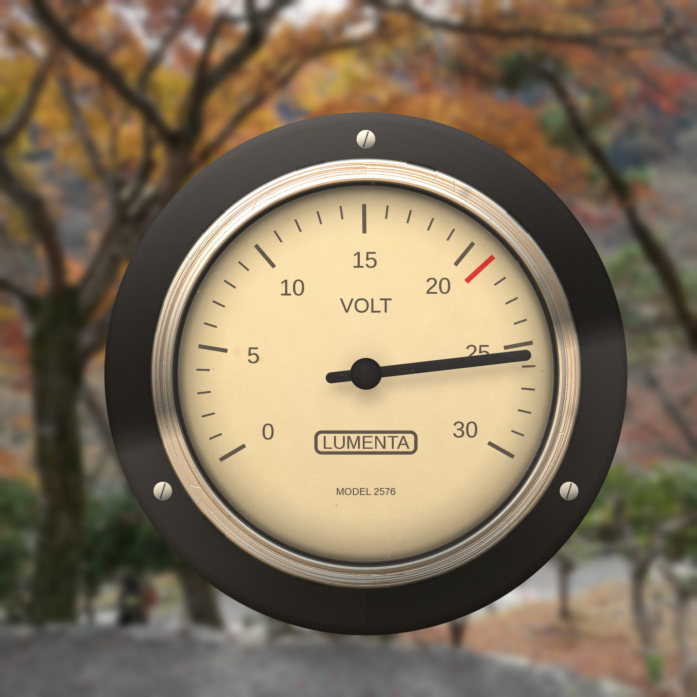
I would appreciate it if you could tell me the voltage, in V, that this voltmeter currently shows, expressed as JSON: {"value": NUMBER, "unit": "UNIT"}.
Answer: {"value": 25.5, "unit": "V"}
